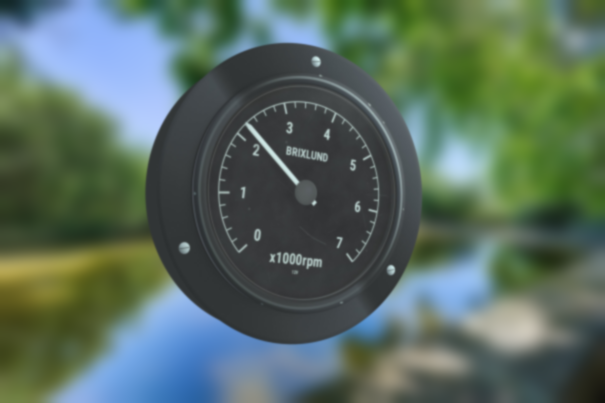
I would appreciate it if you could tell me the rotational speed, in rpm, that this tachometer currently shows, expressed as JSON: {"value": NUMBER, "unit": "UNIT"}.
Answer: {"value": 2200, "unit": "rpm"}
